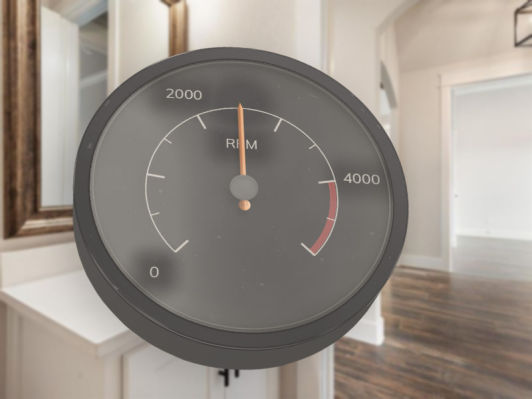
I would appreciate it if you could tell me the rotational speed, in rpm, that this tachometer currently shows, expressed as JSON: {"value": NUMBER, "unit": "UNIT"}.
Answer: {"value": 2500, "unit": "rpm"}
